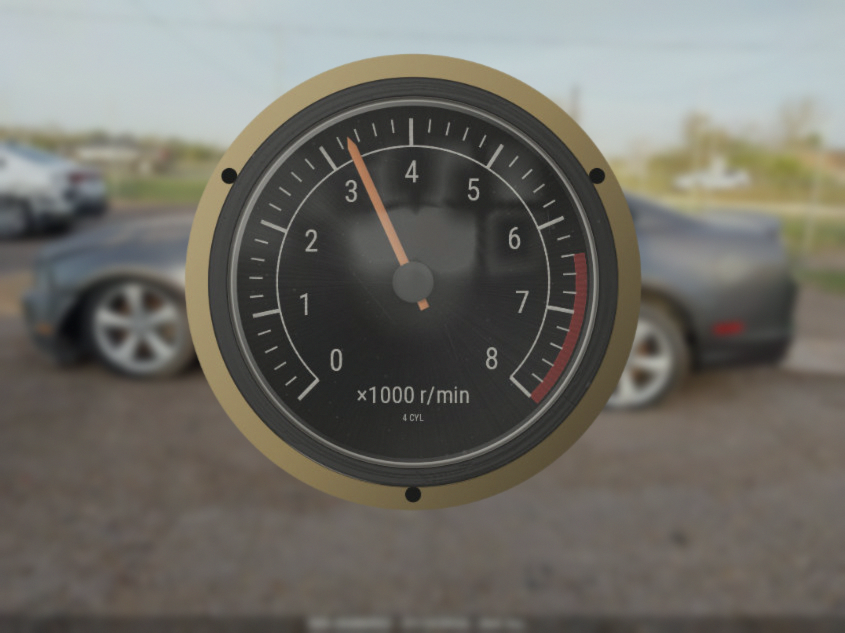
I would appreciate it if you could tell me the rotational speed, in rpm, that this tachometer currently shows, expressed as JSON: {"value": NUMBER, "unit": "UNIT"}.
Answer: {"value": 3300, "unit": "rpm"}
